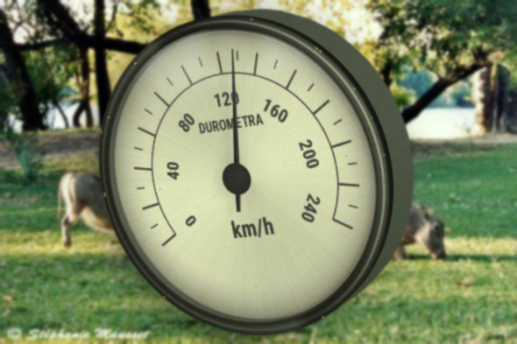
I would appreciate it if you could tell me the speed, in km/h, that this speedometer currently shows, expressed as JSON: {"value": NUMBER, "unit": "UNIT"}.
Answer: {"value": 130, "unit": "km/h"}
